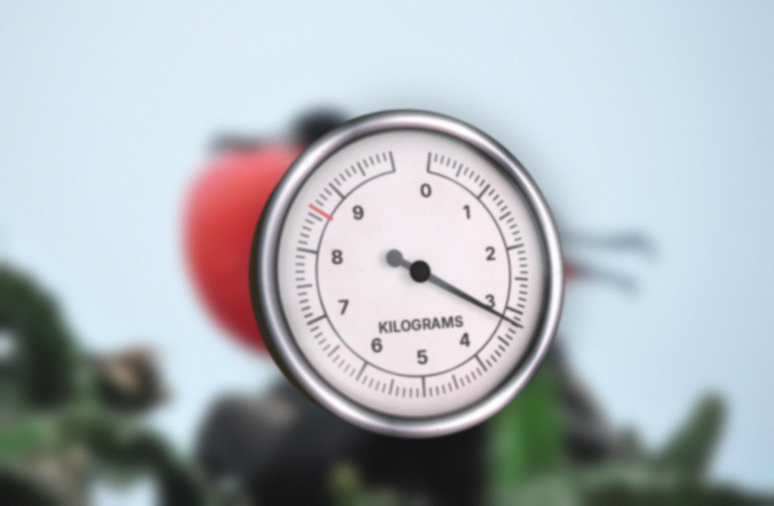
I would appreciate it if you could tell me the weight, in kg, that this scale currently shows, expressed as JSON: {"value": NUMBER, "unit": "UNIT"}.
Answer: {"value": 3.2, "unit": "kg"}
